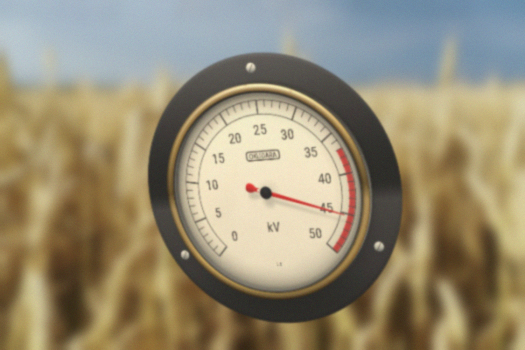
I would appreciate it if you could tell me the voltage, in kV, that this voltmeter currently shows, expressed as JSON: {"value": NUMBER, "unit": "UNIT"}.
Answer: {"value": 45, "unit": "kV"}
